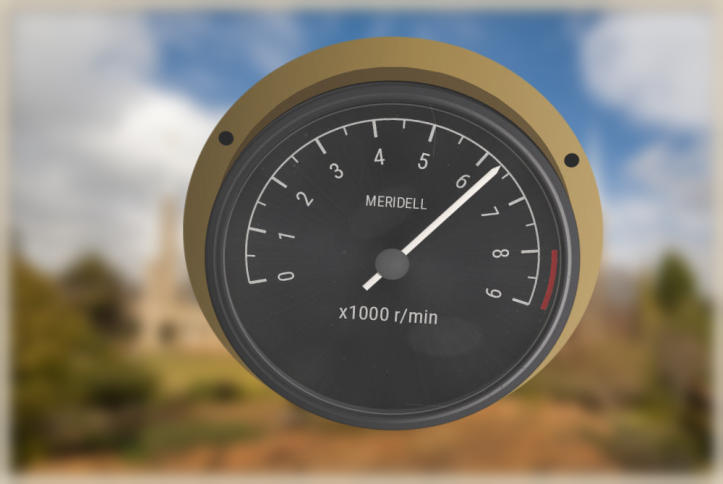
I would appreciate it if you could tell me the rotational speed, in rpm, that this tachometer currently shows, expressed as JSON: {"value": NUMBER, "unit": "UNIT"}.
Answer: {"value": 6250, "unit": "rpm"}
